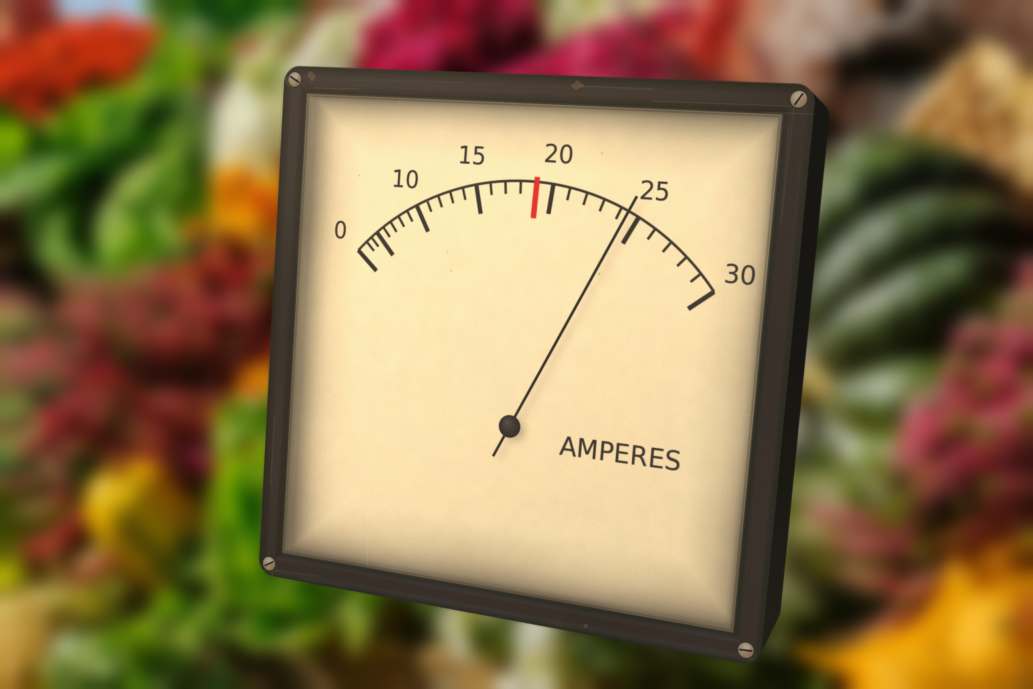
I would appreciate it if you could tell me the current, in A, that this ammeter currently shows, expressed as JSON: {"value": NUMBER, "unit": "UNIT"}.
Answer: {"value": 24.5, "unit": "A"}
